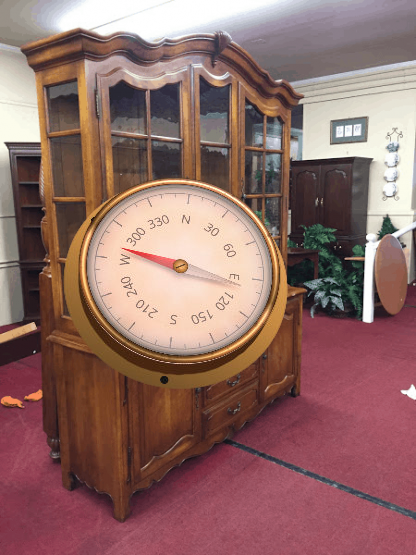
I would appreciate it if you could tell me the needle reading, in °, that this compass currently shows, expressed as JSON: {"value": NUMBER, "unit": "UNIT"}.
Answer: {"value": 280, "unit": "°"}
